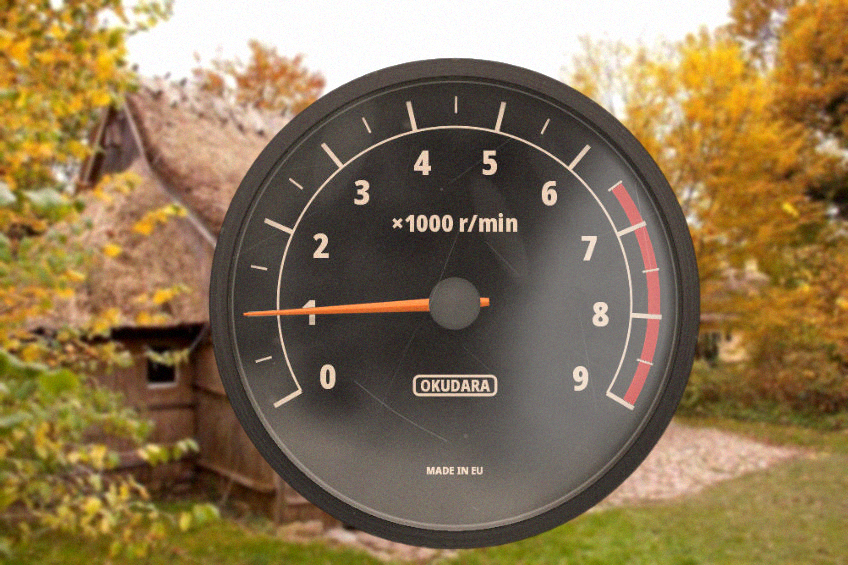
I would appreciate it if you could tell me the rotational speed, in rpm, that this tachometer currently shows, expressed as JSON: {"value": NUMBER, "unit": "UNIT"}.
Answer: {"value": 1000, "unit": "rpm"}
